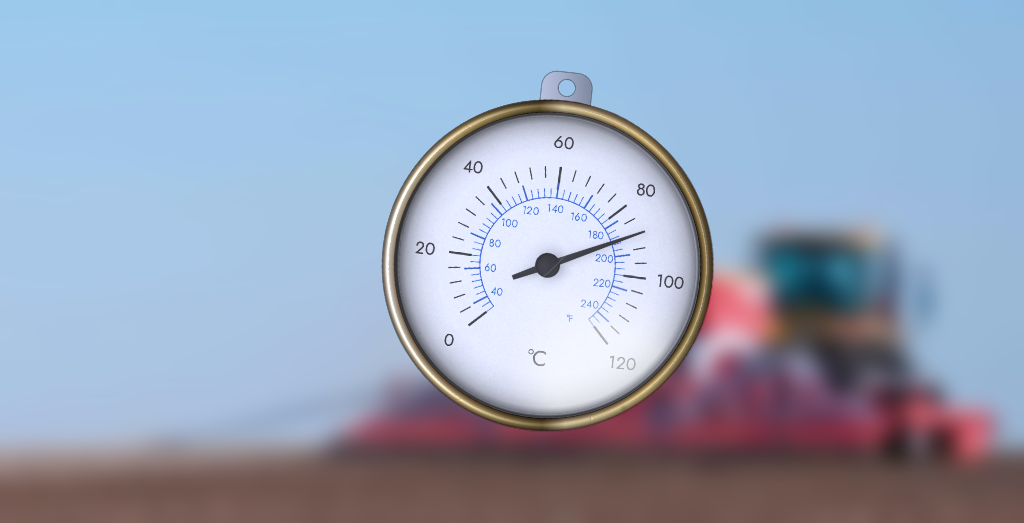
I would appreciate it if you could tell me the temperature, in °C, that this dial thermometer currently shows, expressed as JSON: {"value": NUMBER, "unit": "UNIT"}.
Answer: {"value": 88, "unit": "°C"}
